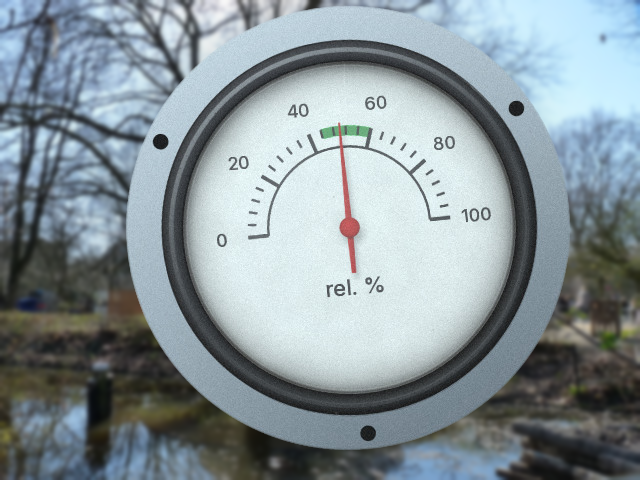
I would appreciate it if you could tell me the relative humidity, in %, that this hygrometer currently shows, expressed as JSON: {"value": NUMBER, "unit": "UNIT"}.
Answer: {"value": 50, "unit": "%"}
